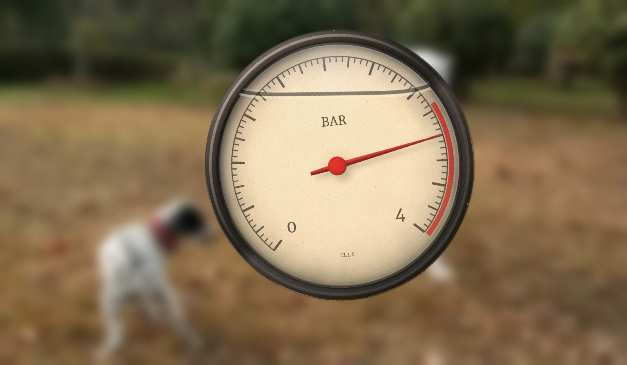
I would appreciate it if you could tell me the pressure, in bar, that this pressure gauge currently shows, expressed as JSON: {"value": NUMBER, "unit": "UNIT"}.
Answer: {"value": 3.2, "unit": "bar"}
